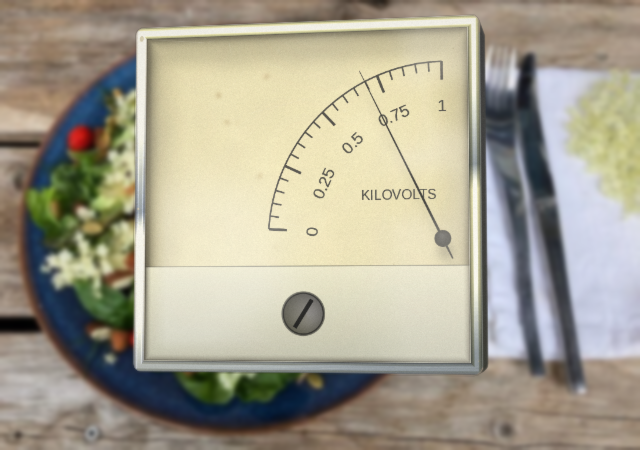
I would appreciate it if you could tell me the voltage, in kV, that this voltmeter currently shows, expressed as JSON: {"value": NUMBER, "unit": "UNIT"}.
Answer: {"value": 0.7, "unit": "kV"}
